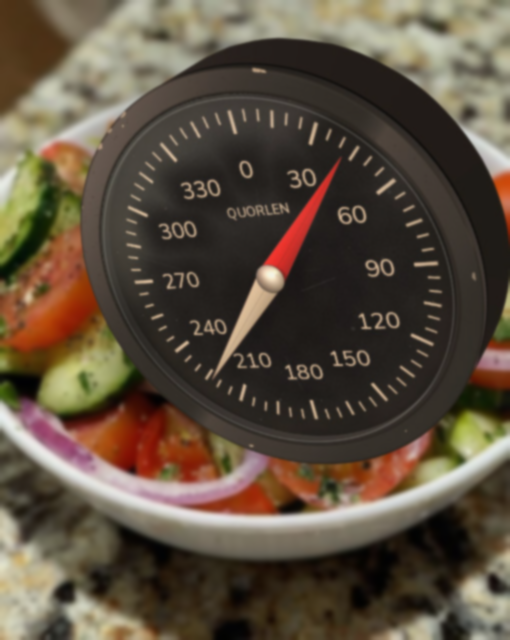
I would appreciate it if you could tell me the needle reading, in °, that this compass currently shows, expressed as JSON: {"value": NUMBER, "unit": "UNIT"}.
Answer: {"value": 42.5, "unit": "°"}
